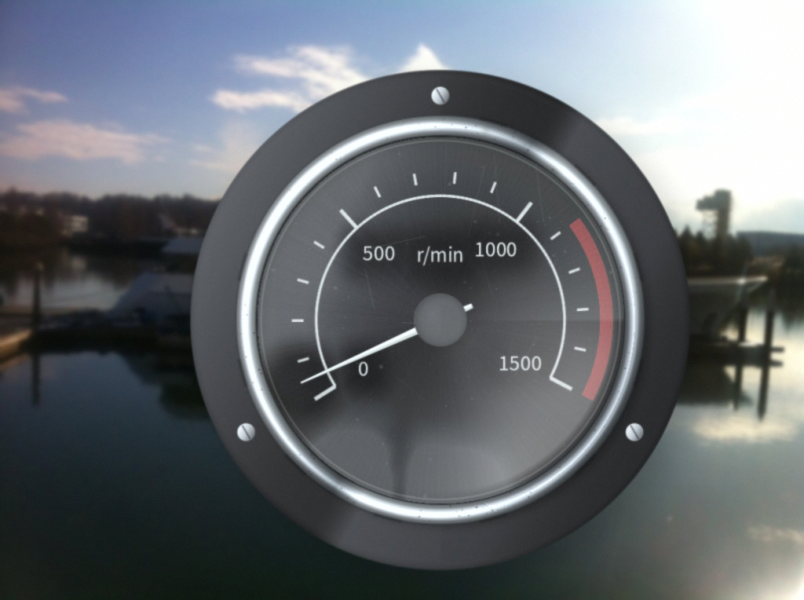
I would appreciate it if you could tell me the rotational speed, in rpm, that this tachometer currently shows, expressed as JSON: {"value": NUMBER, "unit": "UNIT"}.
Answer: {"value": 50, "unit": "rpm"}
